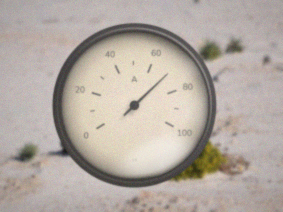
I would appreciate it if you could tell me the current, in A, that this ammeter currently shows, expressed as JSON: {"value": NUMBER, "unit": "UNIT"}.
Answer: {"value": 70, "unit": "A"}
